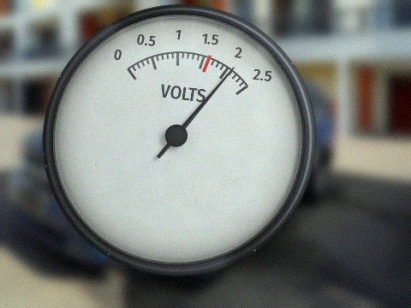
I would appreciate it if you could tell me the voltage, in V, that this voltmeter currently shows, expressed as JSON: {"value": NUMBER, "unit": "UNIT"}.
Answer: {"value": 2.1, "unit": "V"}
